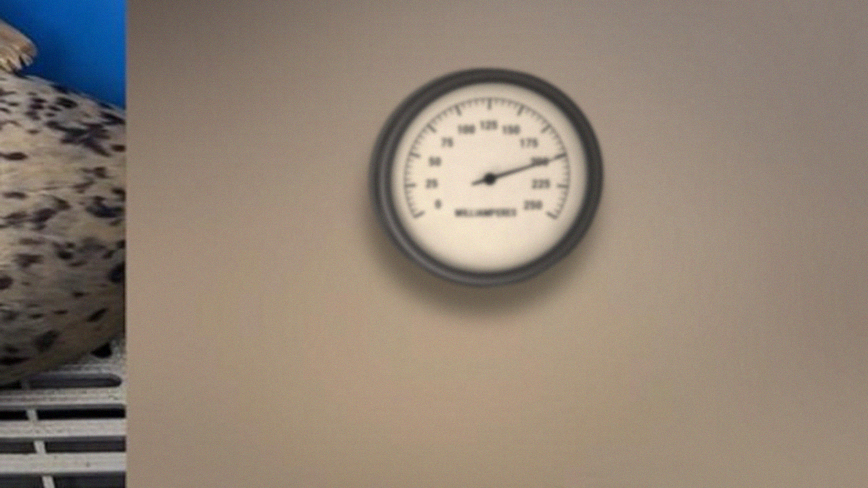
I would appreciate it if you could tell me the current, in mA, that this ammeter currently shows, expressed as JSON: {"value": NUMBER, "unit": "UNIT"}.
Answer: {"value": 200, "unit": "mA"}
